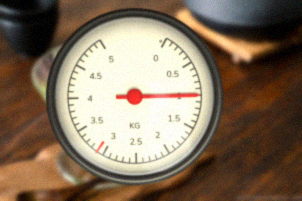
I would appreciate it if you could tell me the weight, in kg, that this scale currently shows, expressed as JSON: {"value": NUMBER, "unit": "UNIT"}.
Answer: {"value": 1, "unit": "kg"}
